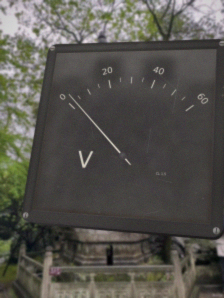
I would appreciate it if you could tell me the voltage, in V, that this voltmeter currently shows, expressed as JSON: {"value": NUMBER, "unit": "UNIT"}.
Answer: {"value": 2.5, "unit": "V"}
